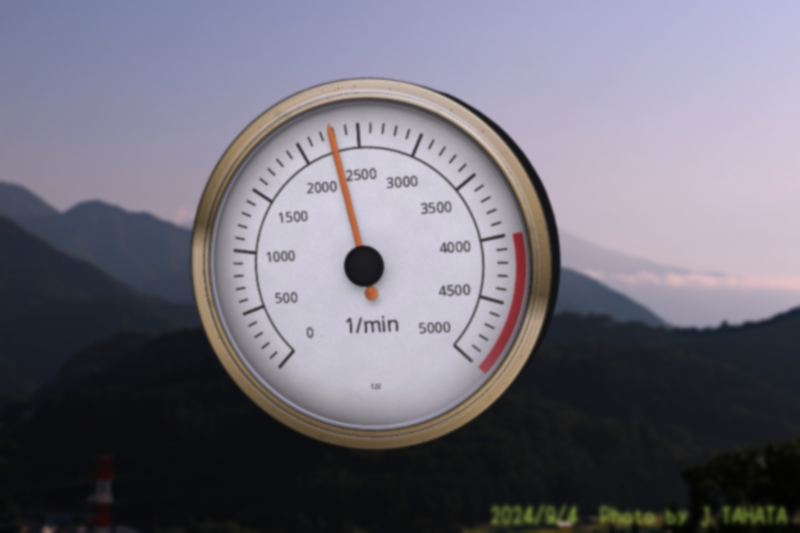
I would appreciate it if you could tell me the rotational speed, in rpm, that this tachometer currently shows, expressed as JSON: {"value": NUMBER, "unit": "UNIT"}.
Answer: {"value": 2300, "unit": "rpm"}
